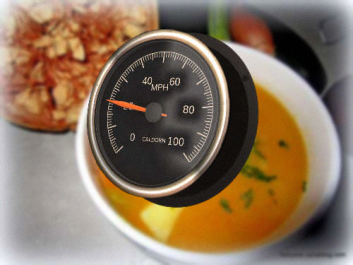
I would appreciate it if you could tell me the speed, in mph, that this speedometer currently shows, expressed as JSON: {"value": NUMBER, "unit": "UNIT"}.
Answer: {"value": 20, "unit": "mph"}
